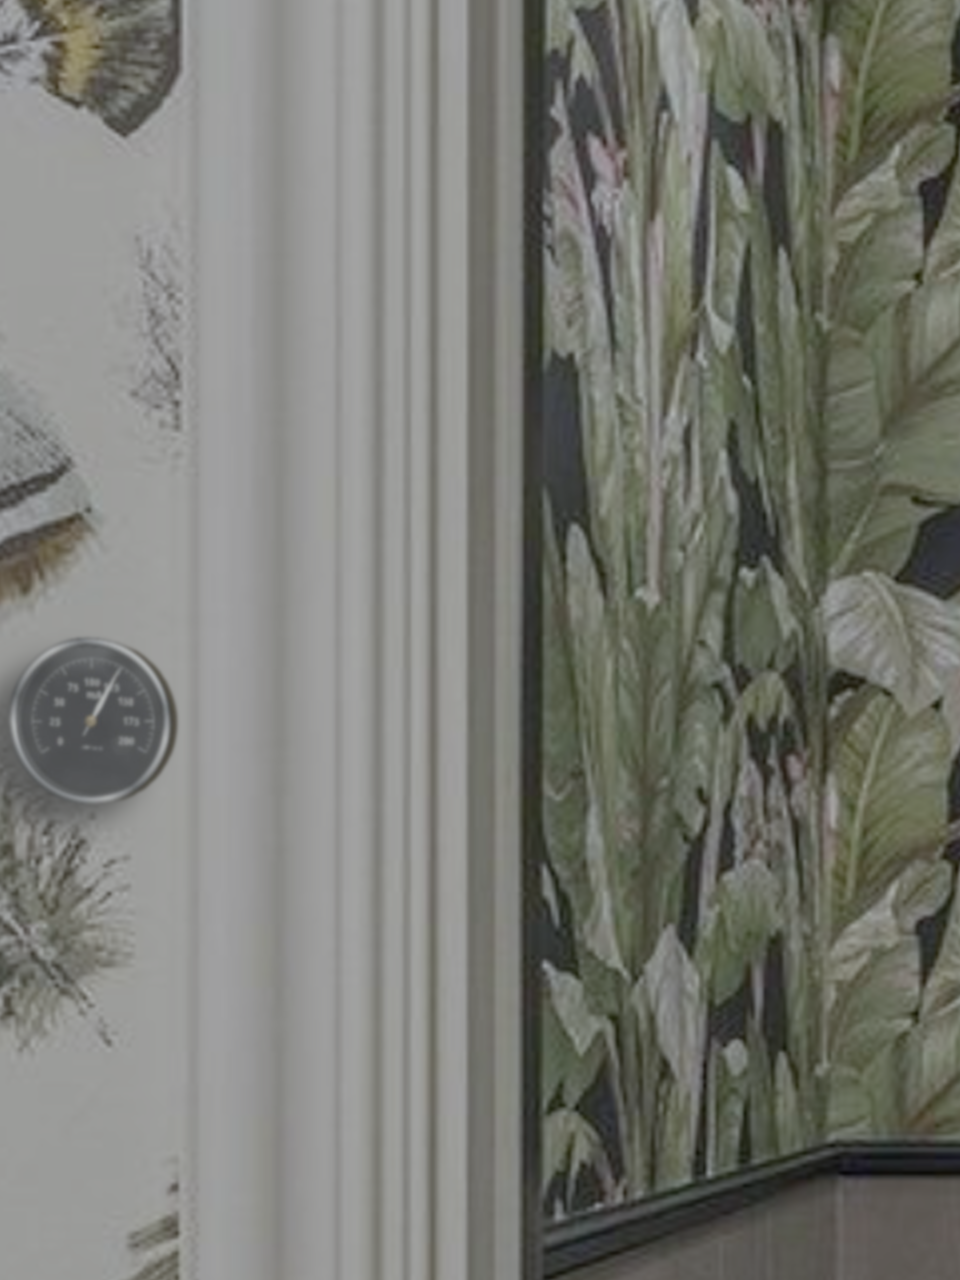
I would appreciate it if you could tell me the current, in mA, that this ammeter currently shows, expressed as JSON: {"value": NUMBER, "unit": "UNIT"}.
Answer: {"value": 125, "unit": "mA"}
